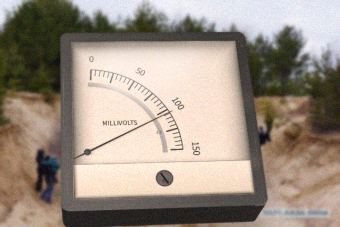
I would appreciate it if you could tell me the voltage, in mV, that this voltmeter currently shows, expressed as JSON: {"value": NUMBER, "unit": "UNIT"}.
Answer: {"value": 105, "unit": "mV"}
